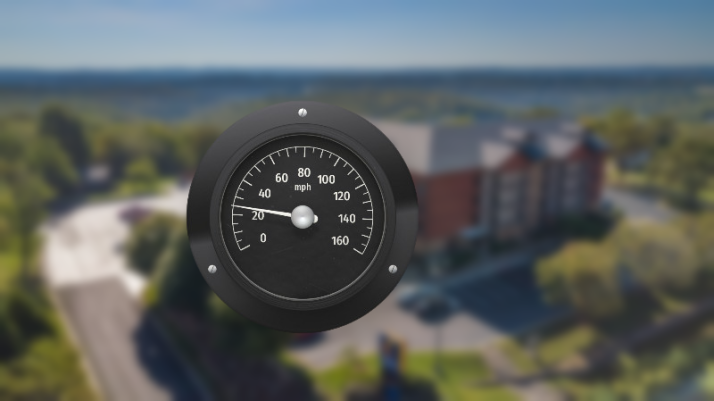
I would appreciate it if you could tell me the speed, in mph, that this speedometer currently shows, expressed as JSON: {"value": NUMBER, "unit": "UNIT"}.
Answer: {"value": 25, "unit": "mph"}
